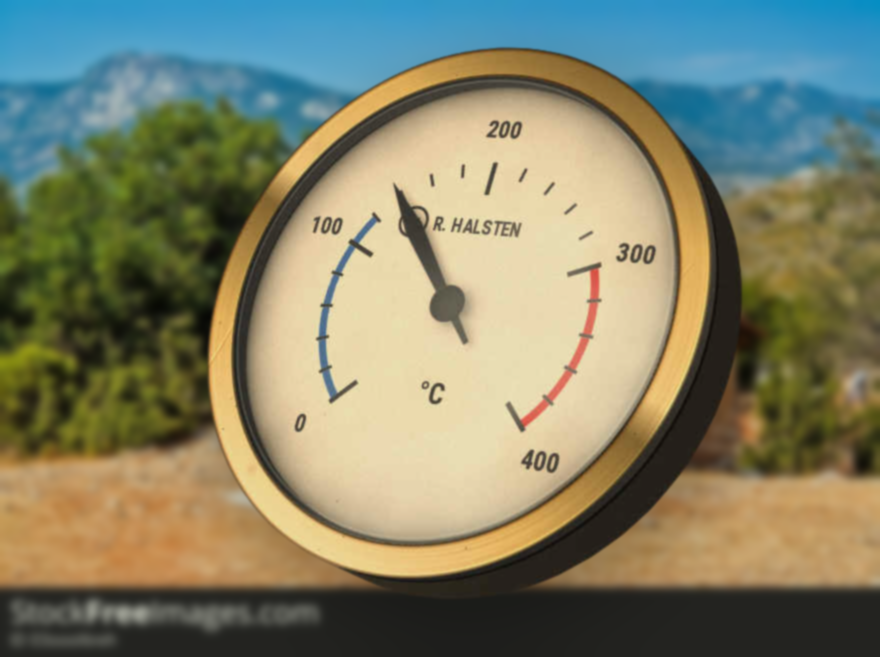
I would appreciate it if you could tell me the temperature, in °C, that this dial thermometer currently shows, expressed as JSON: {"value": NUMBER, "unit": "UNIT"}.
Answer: {"value": 140, "unit": "°C"}
